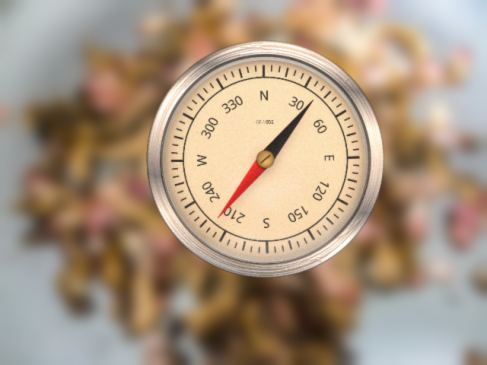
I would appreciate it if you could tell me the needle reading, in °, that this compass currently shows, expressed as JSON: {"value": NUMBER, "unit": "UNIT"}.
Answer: {"value": 220, "unit": "°"}
